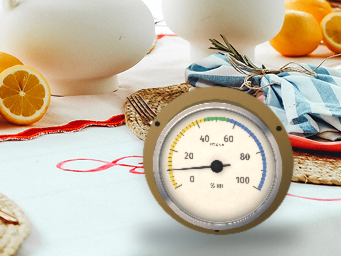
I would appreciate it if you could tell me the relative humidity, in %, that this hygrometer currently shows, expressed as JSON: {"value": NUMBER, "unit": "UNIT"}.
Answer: {"value": 10, "unit": "%"}
